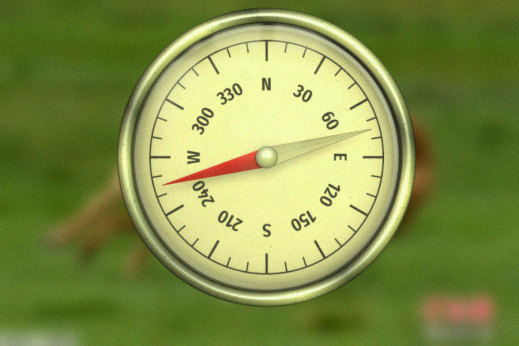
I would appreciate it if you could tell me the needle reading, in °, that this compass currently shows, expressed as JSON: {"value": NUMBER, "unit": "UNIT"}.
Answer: {"value": 255, "unit": "°"}
